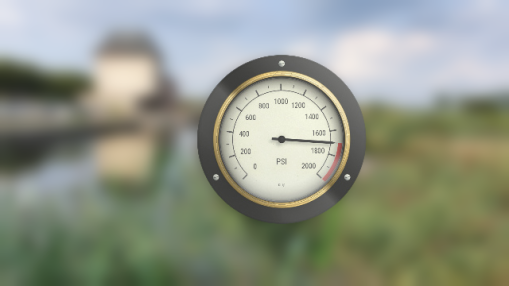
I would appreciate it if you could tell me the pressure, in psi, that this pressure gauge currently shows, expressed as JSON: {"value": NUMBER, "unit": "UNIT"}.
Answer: {"value": 1700, "unit": "psi"}
